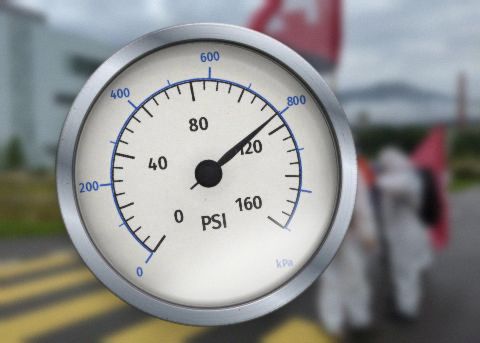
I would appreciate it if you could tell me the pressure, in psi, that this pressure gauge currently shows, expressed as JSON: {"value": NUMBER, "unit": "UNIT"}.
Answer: {"value": 115, "unit": "psi"}
